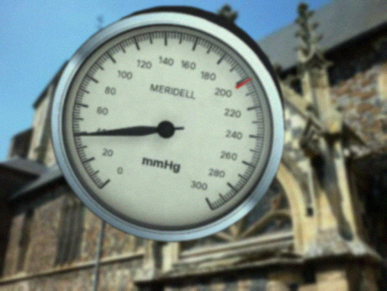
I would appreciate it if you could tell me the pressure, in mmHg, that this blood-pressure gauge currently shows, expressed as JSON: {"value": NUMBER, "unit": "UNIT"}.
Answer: {"value": 40, "unit": "mmHg"}
